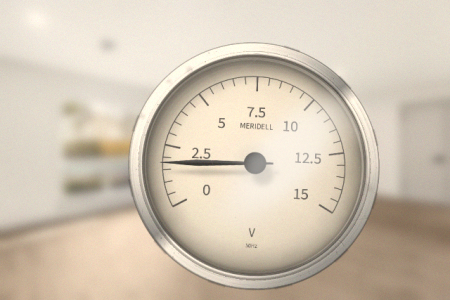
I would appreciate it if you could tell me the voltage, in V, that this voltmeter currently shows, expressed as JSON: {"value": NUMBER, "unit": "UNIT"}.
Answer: {"value": 1.75, "unit": "V"}
